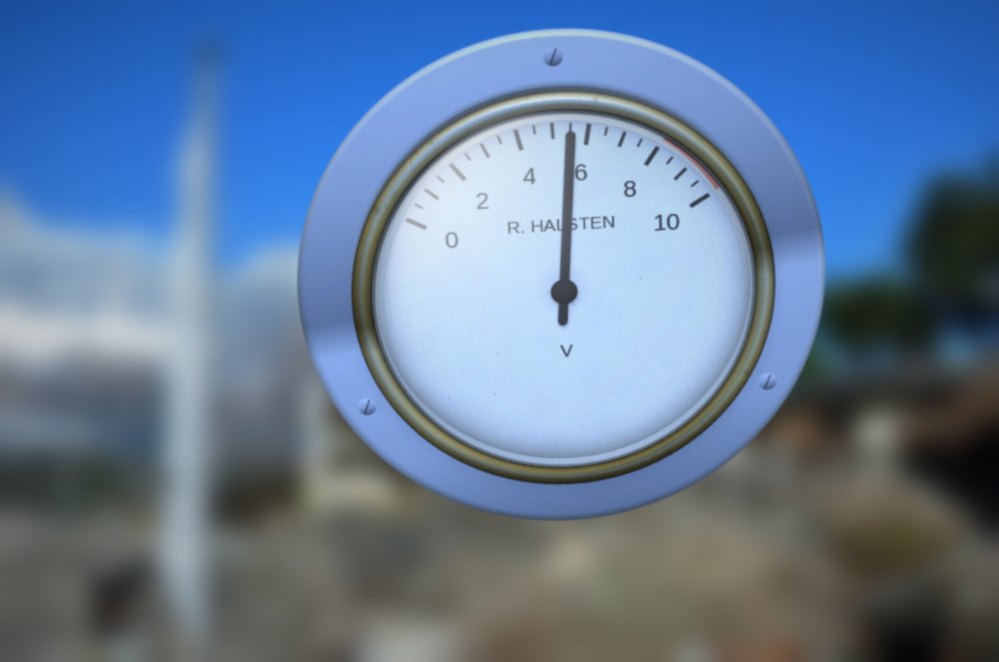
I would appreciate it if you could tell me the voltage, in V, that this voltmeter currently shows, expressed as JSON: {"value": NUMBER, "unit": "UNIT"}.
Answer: {"value": 5.5, "unit": "V"}
